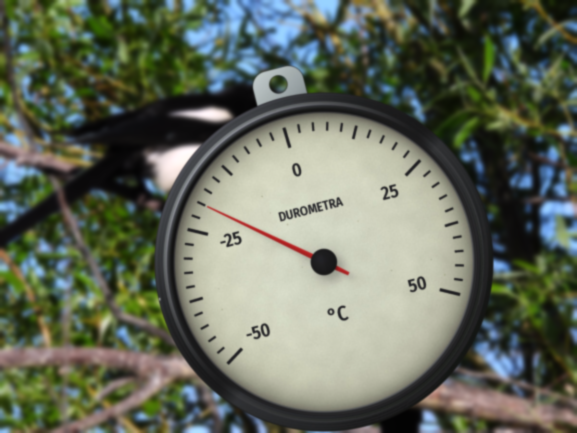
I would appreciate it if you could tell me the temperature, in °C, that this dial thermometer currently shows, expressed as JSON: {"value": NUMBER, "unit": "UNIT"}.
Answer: {"value": -20, "unit": "°C"}
